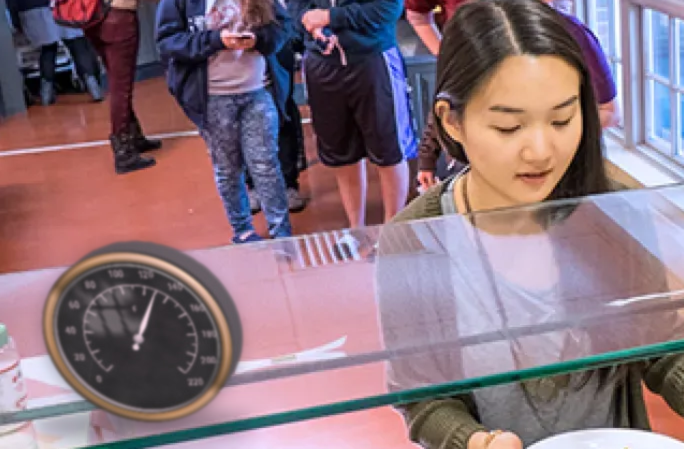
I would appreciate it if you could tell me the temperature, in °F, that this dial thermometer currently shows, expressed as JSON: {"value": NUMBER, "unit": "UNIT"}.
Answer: {"value": 130, "unit": "°F"}
